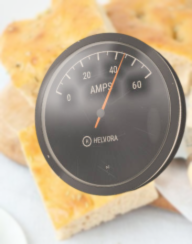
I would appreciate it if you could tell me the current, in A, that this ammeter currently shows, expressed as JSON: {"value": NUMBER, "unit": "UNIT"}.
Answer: {"value": 45, "unit": "A"}
